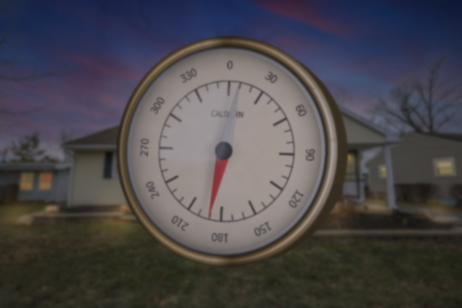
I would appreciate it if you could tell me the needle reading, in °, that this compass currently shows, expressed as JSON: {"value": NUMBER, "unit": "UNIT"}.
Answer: {"value": 190, "unit": "°"}
